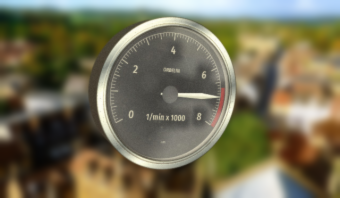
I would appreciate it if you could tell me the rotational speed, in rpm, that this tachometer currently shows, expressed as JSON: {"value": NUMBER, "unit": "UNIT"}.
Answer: {"value": 7000, "unit": "rpm"}
